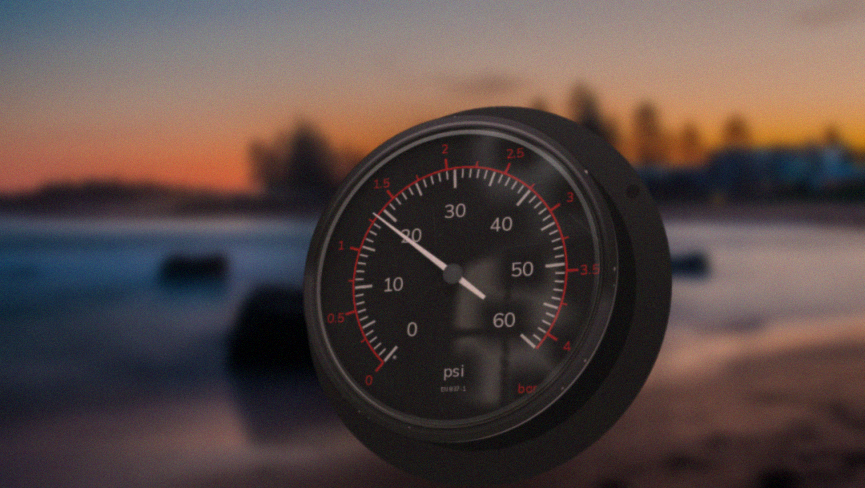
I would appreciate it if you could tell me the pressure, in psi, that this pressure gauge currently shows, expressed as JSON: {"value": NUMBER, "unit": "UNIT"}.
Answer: {"value": 19, "unit": "psi"}
